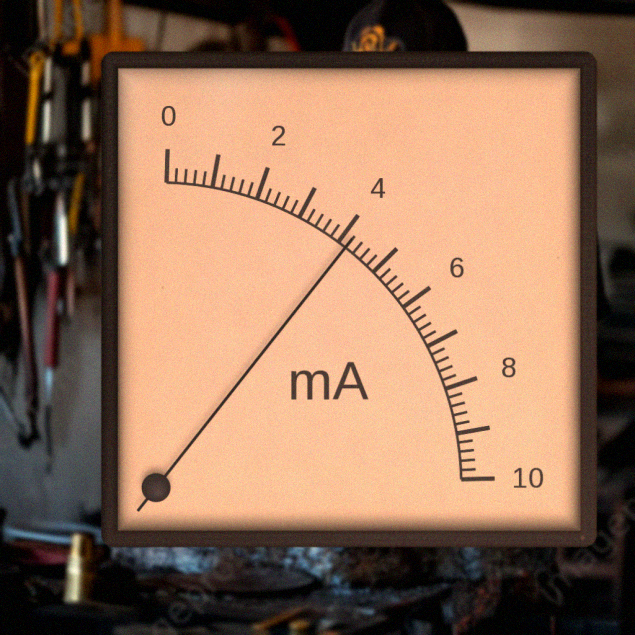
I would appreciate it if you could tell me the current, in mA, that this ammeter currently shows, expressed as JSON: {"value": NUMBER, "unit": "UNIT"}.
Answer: {"value": 4.2, "unit": "mA"}
